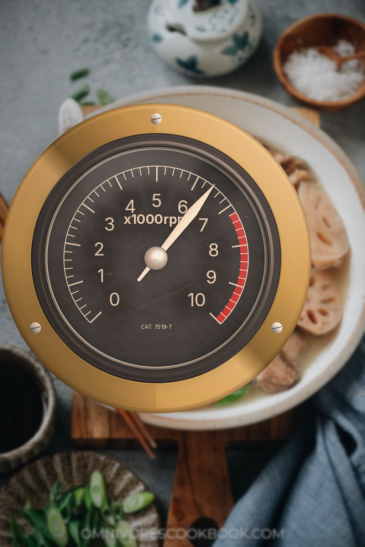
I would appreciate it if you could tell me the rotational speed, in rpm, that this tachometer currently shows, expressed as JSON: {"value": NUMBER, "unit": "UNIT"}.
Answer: {"value": 6400, "unit": "rpm"}
